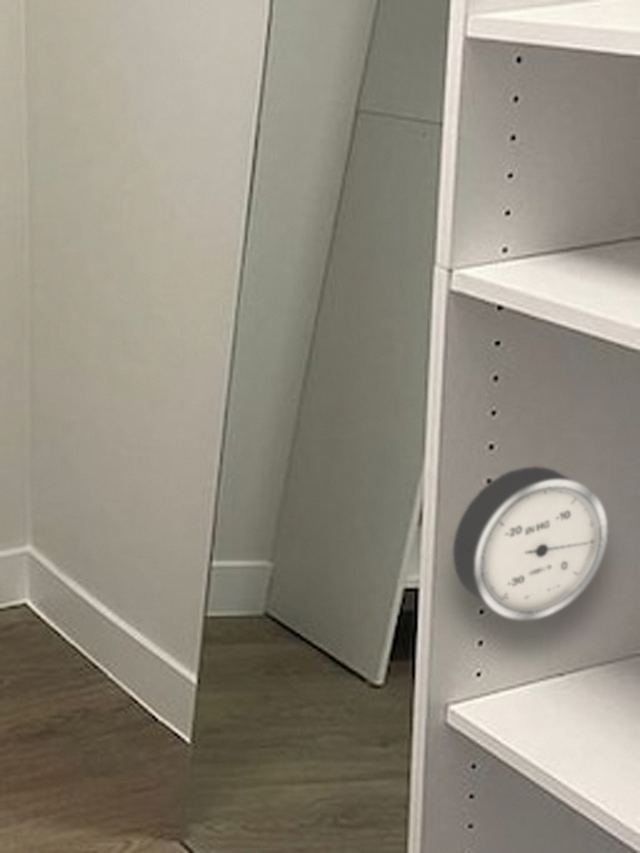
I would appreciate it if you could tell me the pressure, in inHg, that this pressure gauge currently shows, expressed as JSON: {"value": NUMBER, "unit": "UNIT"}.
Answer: {"value": -4, "unit": "inHg"}
